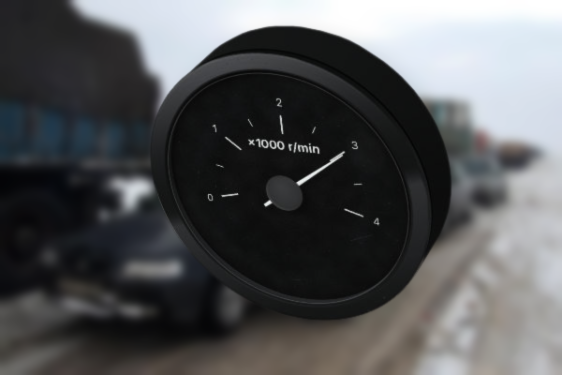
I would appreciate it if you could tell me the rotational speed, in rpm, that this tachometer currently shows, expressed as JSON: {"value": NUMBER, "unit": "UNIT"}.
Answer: {"value": 3000, "unit": "rpm"}
